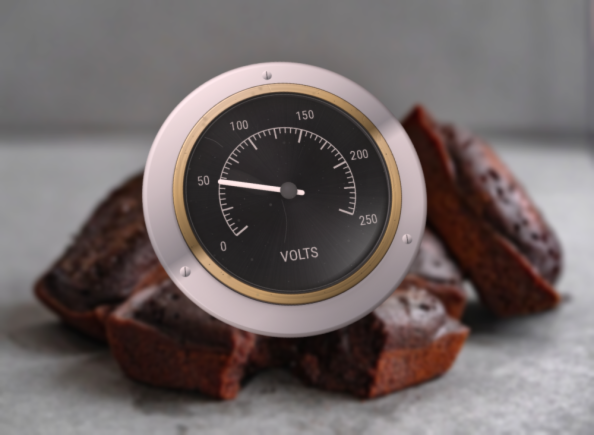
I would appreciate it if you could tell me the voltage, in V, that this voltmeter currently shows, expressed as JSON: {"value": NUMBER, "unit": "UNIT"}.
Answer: {"value": 50, "unit": "V"}
